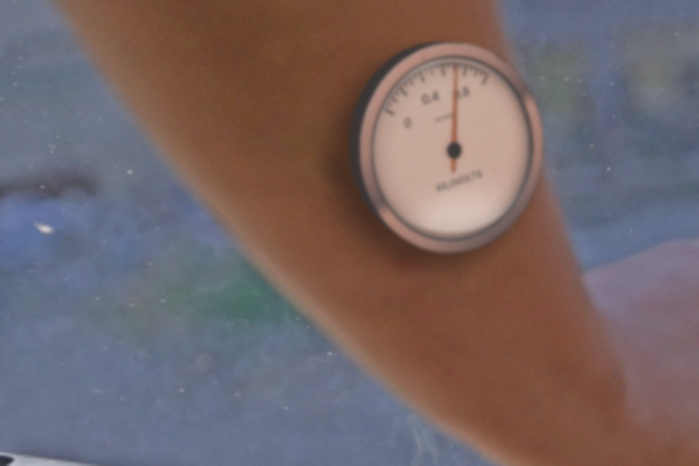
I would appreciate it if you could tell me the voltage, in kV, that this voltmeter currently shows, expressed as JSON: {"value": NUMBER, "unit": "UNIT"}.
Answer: {"value": 0.7, "unit": "kV"}
